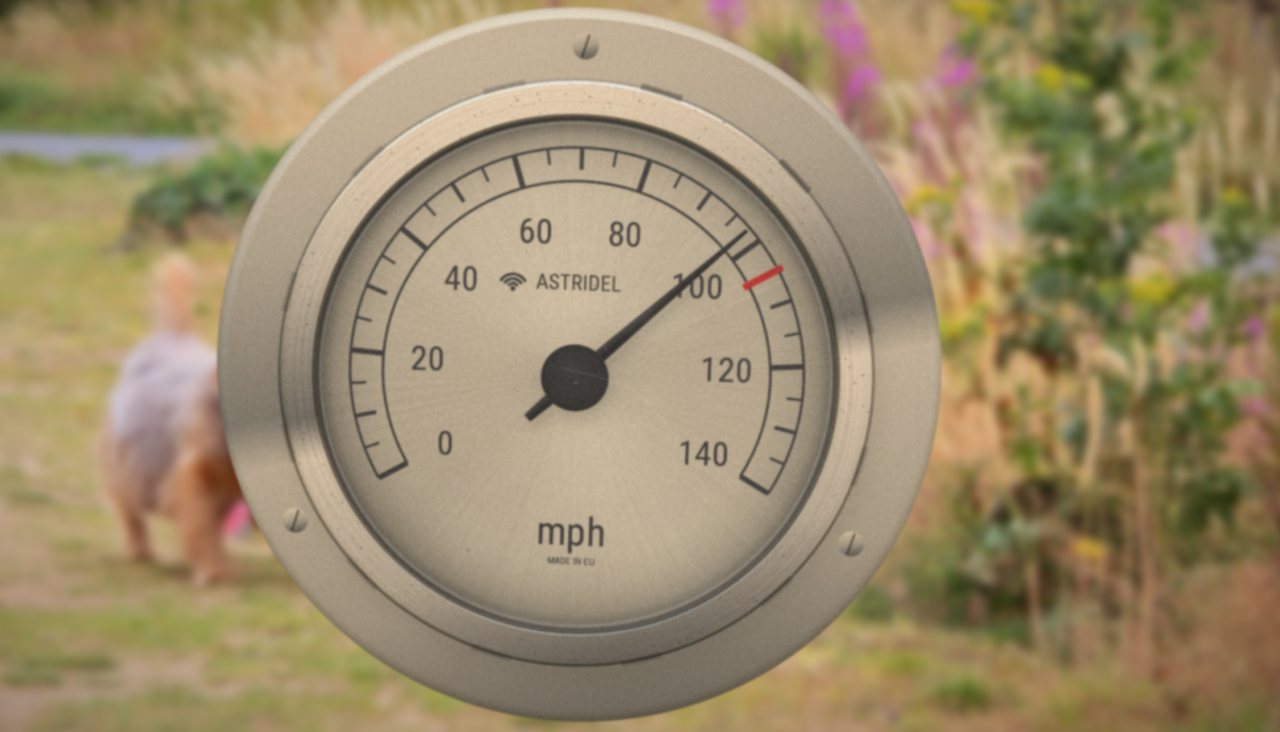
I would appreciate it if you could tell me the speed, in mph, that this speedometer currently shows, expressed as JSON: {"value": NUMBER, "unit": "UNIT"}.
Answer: {"value": 97.5, "unit": "mph"}
